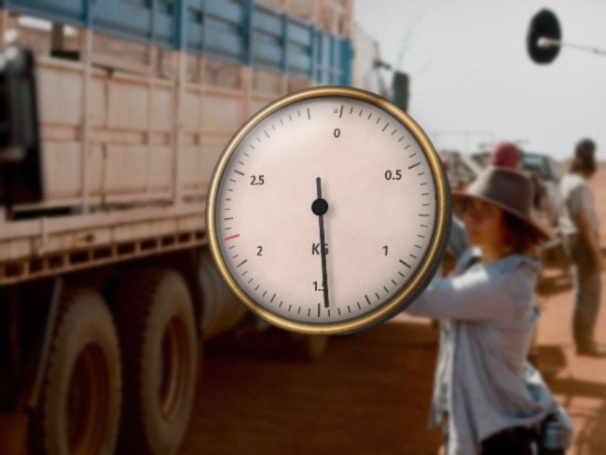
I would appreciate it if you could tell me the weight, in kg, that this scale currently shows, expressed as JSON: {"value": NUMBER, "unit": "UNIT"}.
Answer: {"value": 1.45, "unit": "kg"}
